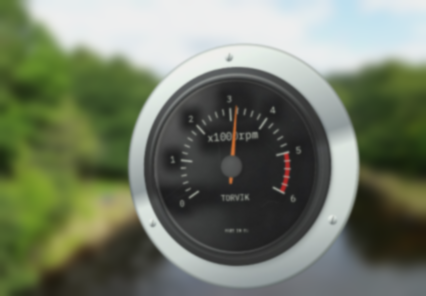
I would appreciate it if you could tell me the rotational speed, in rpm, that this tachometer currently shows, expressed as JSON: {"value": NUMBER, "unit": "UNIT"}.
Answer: {"value": 3200, "unit": "rpm"}
